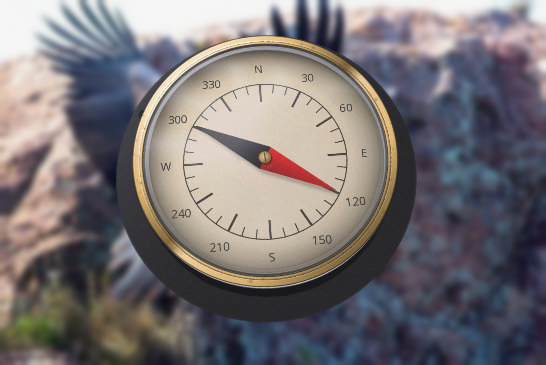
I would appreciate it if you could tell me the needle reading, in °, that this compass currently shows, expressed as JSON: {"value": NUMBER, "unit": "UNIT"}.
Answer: {"value": 120, "unit": "°"}
